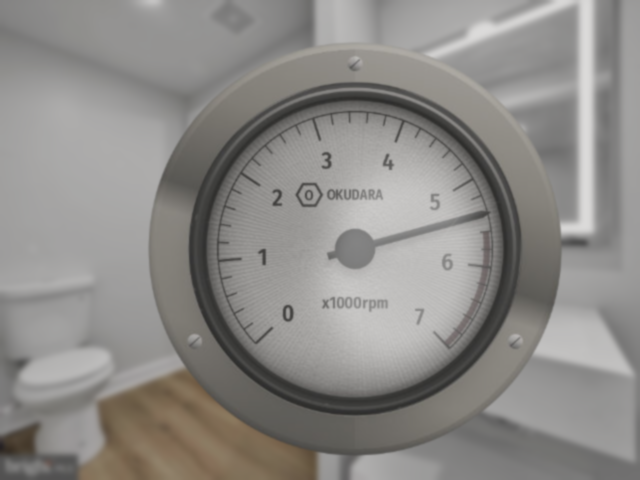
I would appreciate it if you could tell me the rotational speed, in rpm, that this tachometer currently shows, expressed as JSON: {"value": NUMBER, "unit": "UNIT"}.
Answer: {"value": 5400, "unit": "rpm"}
